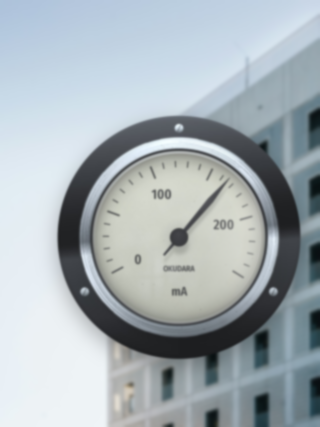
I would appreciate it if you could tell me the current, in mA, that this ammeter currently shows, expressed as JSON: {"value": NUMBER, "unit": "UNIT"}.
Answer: {"value": 165, "unit": "mA"}
